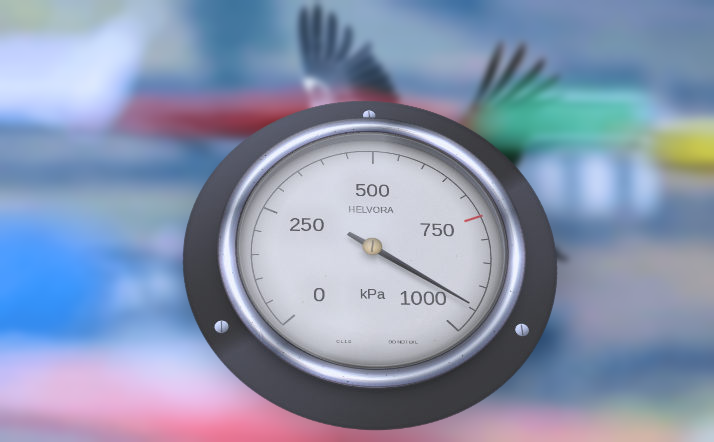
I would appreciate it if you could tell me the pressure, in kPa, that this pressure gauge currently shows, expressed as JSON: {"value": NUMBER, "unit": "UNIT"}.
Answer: {"value": 950, "unit": "kPa"}
